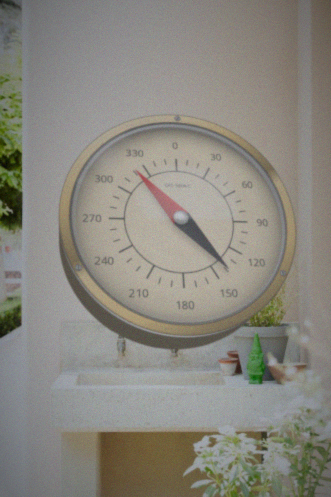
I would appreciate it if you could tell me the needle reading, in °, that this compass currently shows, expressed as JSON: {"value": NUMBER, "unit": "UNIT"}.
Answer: {"value": 320, "unit": "°"}
